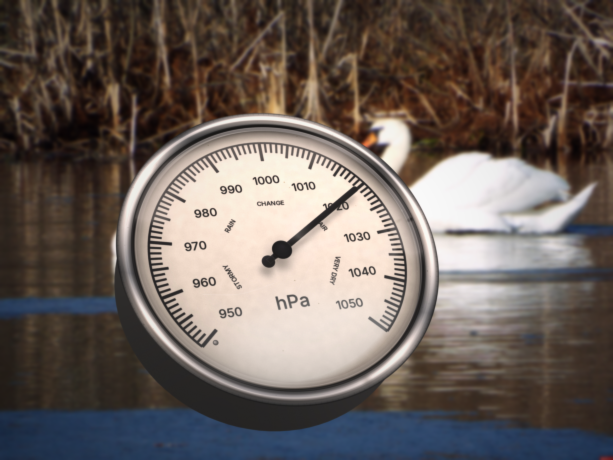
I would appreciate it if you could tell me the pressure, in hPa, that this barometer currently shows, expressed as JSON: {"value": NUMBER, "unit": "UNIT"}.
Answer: {"value": 1020, "unit": "hPa"}
